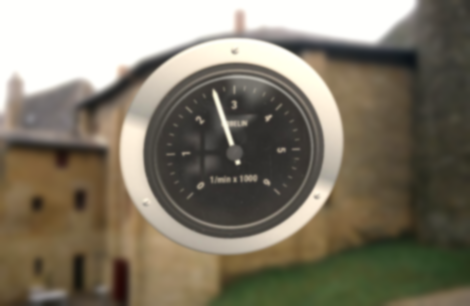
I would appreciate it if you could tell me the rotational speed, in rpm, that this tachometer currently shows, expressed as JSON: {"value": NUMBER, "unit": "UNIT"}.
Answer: {"value": 2600, "unit": "rpm"}
